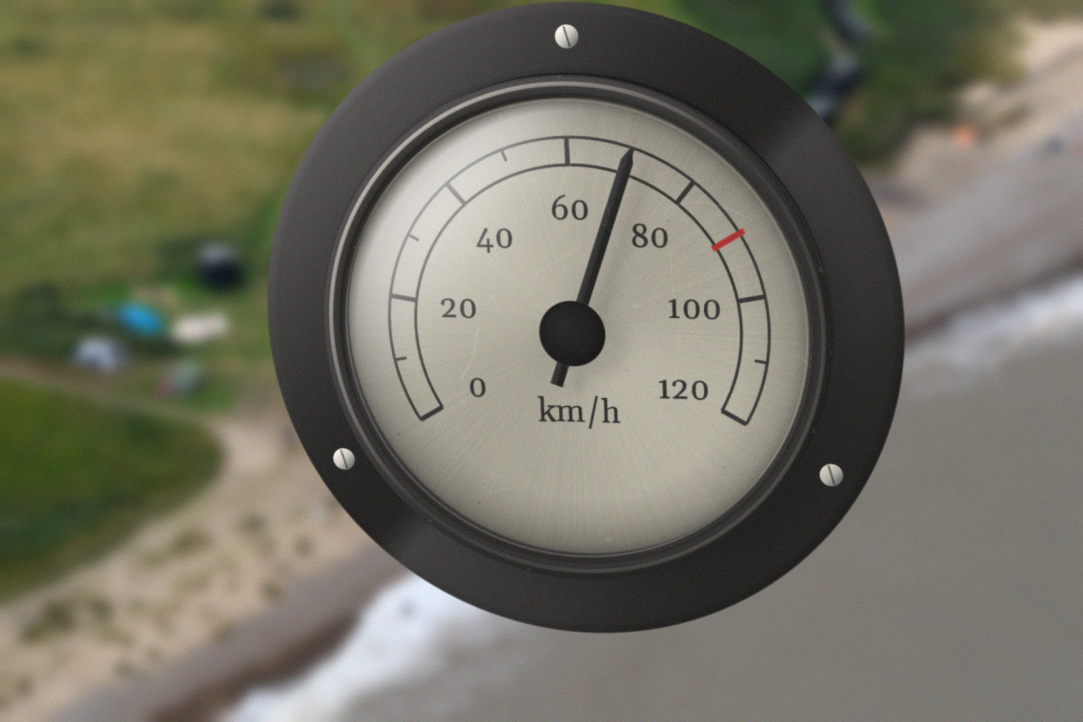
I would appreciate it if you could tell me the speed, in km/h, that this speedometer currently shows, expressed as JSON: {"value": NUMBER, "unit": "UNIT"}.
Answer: {"value": 70, "unit": "km/h"}
